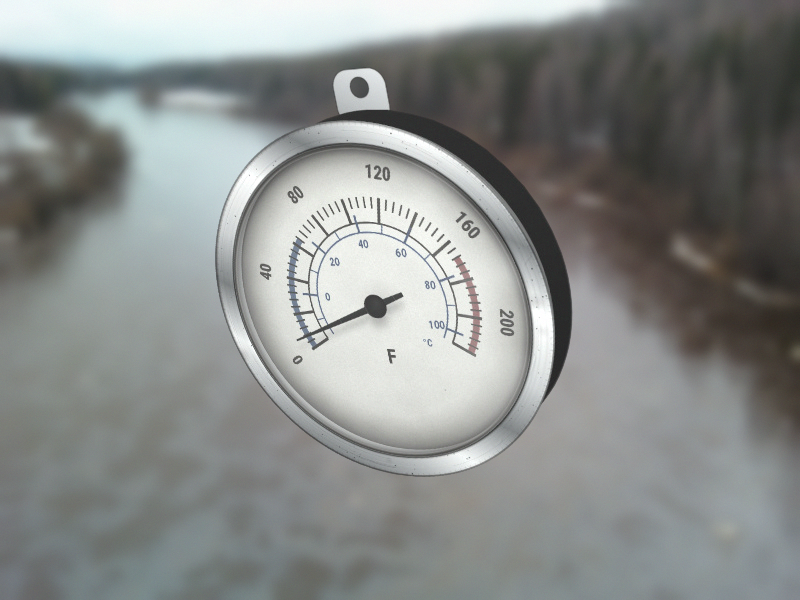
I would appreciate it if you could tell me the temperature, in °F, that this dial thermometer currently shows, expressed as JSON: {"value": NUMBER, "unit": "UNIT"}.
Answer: {"value": 8, "unit": "°F"}
